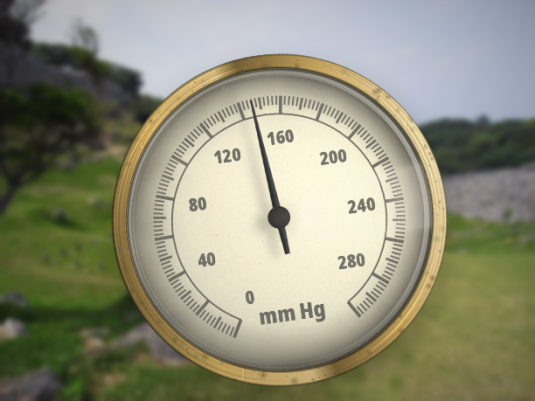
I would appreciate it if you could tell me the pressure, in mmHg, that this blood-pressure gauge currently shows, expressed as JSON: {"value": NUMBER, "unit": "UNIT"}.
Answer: {"value": 146, "unit": "mmHg"}
